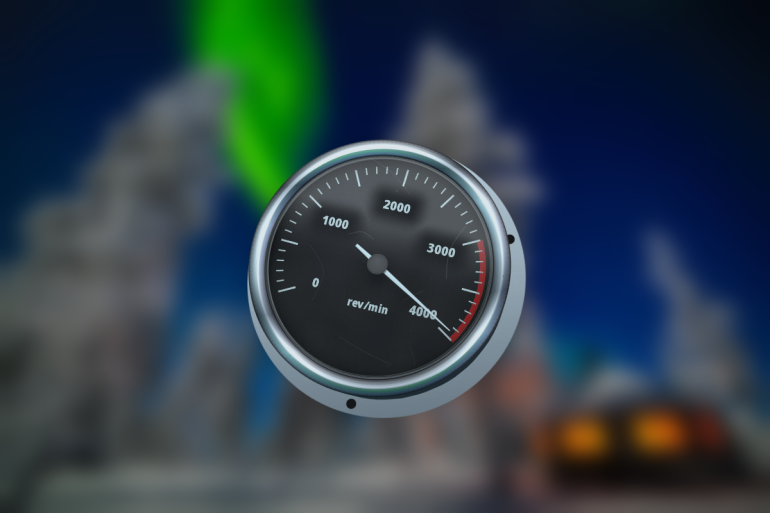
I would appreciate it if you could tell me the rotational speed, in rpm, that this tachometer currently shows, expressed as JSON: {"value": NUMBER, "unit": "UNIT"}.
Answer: {"value": 3950, "unit": "rpm"}
